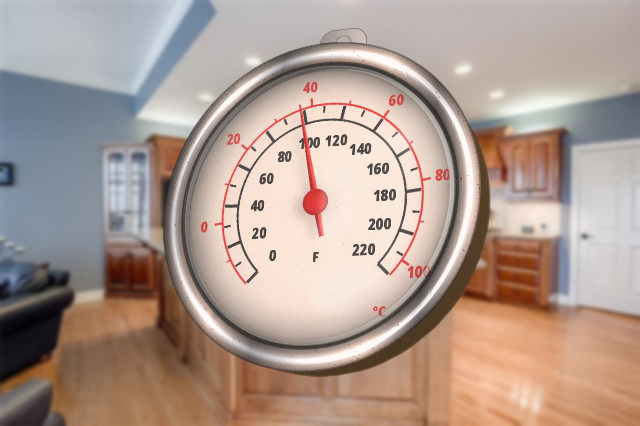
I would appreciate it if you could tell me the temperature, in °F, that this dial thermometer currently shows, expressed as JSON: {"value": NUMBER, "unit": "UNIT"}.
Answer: {"value": 100, "unit": "°F"}
